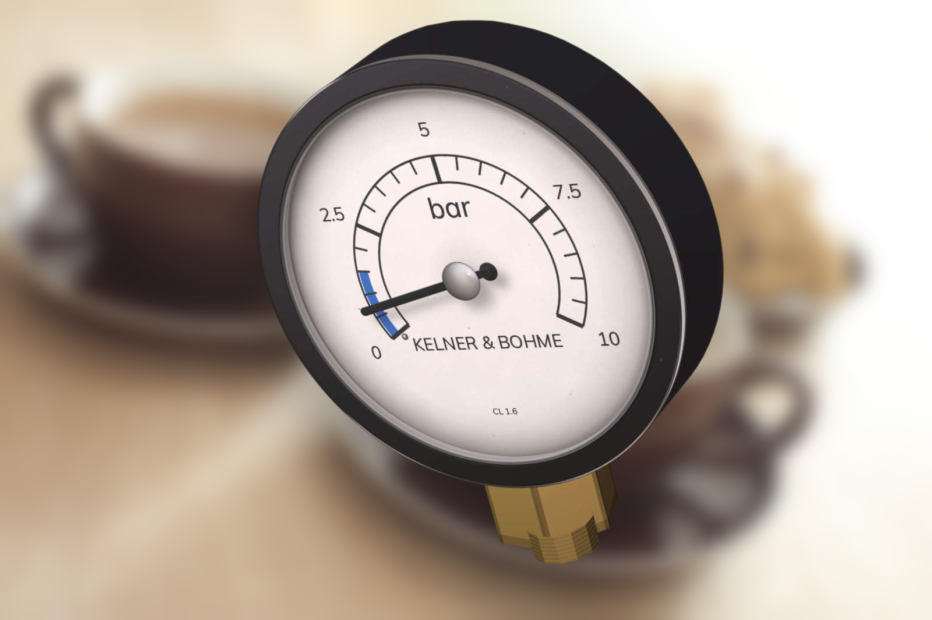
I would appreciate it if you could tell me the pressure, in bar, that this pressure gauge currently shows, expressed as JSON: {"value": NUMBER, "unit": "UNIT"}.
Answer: {"value": 0.75, "unit": "bar"}
